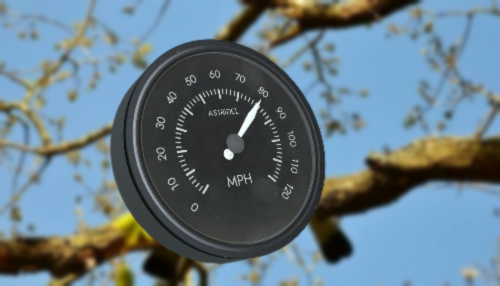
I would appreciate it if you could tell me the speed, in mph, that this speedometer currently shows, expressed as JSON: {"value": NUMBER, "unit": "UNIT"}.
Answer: {"value": 80, "unit": "mph"}
